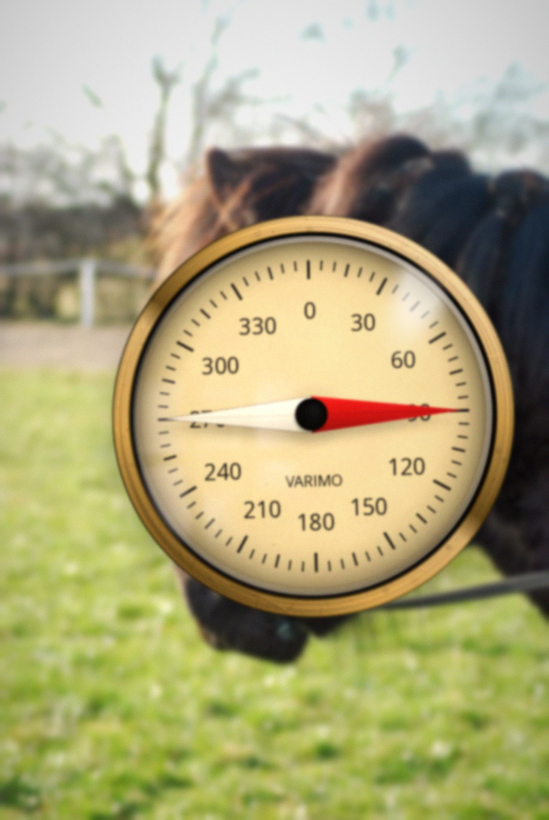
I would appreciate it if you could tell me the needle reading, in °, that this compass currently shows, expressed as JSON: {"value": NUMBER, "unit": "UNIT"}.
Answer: {"value": 90, "unit": "°"}
